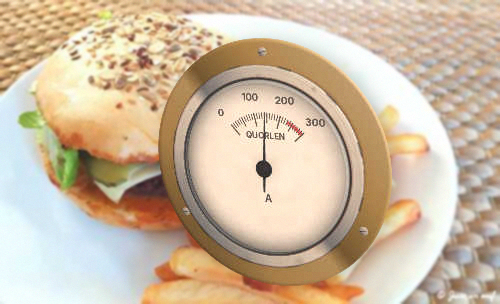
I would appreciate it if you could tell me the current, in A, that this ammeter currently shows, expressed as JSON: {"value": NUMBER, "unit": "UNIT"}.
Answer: {"value": 150, "unit": "A"}
